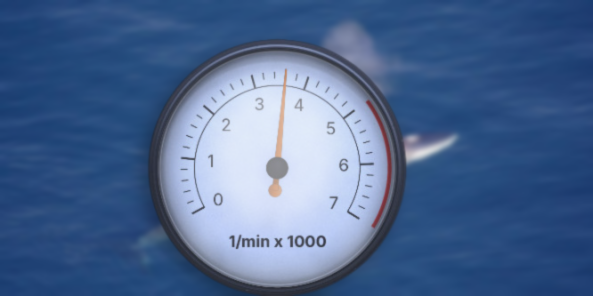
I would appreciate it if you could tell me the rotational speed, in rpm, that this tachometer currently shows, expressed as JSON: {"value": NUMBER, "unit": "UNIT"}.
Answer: {"value": 3600, "unit": "rpm"}
